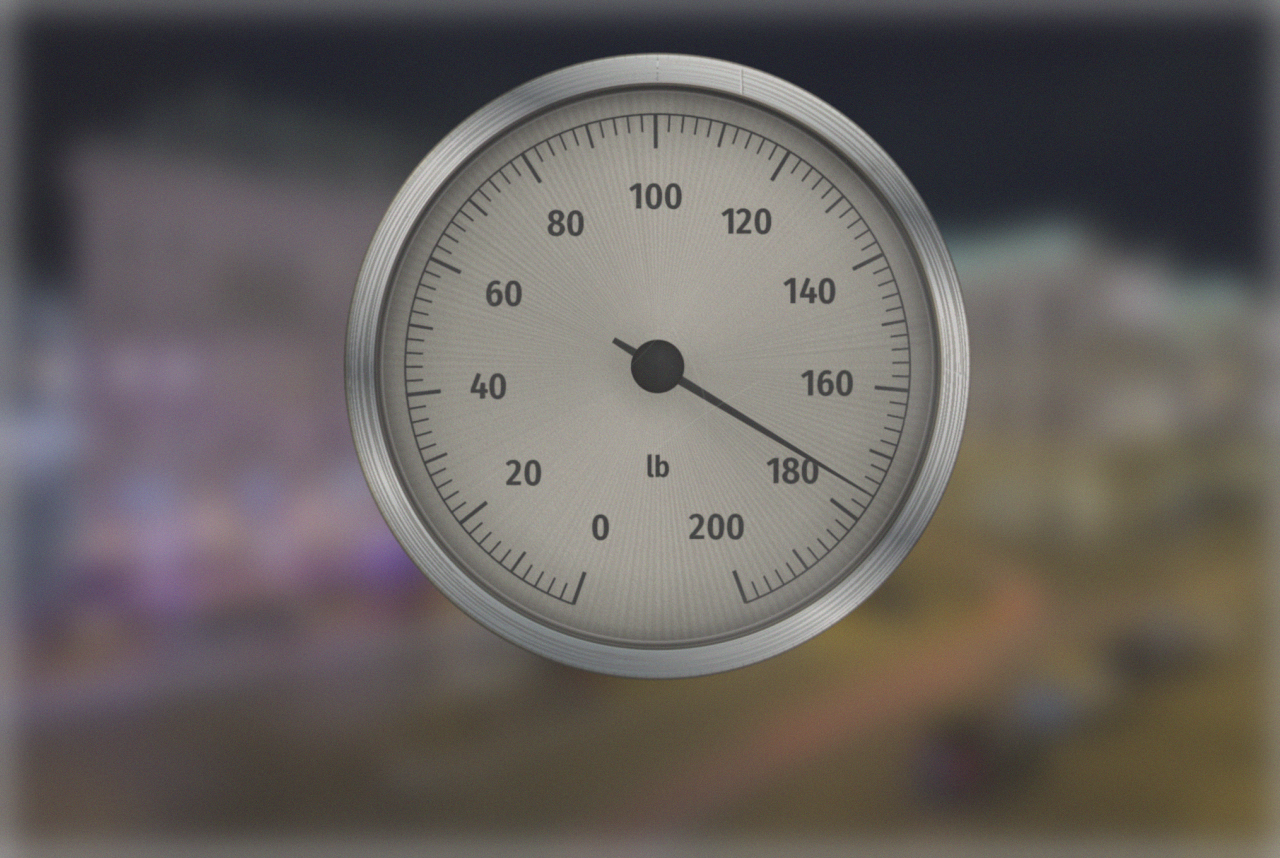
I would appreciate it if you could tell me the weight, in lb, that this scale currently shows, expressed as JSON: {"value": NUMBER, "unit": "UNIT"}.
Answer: {"value": 176, "unit": "lb"}
